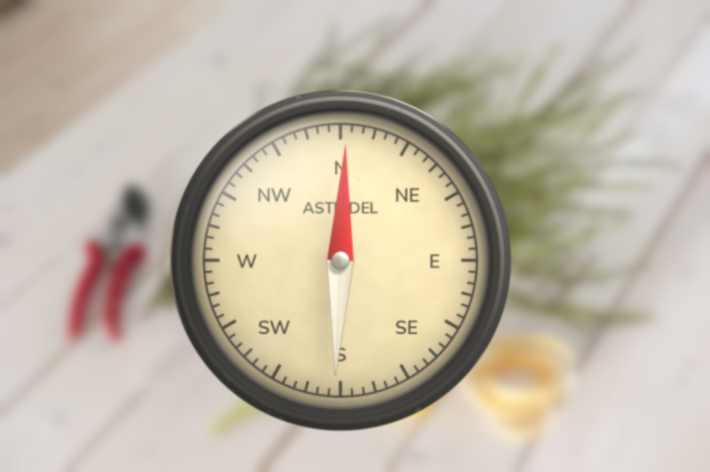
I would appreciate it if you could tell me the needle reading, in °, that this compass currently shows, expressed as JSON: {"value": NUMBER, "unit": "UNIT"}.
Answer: {"value": 2.5, "unit": "°"}
